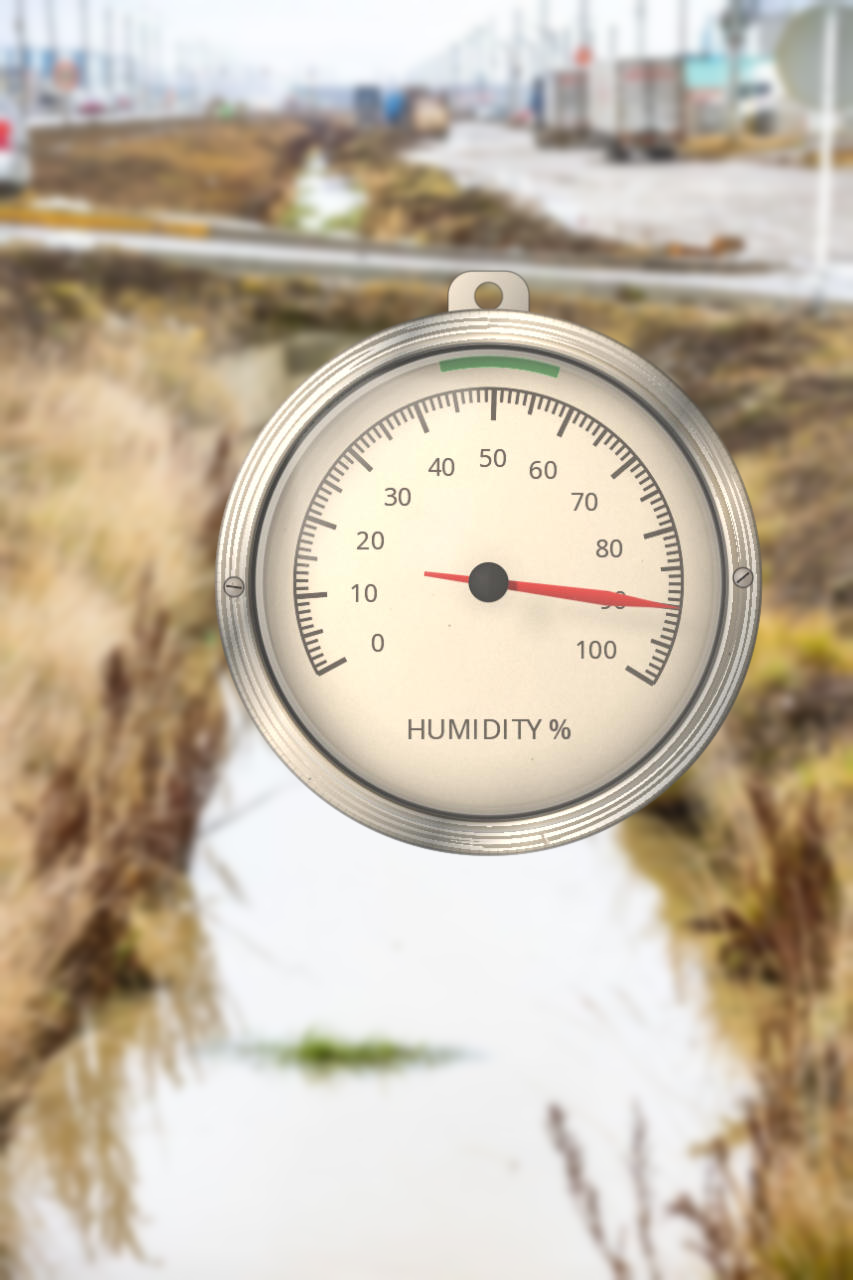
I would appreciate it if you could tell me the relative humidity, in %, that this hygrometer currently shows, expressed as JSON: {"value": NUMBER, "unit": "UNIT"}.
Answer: {"value": 90, "unit": "%"}
